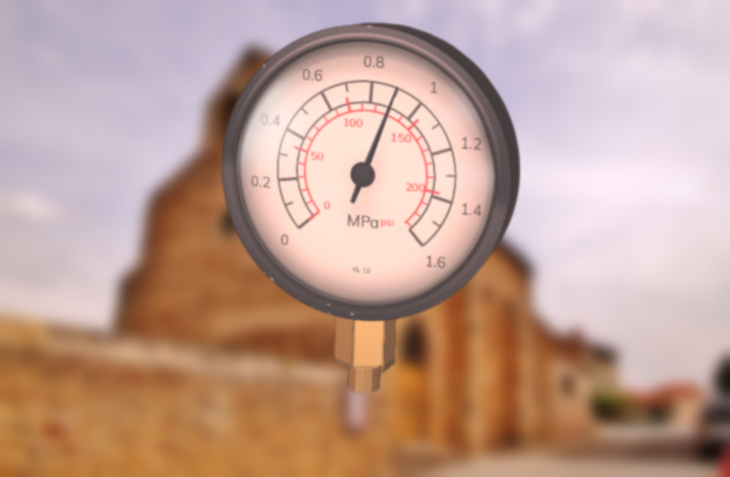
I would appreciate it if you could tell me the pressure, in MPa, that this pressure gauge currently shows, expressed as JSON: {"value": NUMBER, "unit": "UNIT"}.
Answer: {"value": 0.9, "unit": "MPa"}
